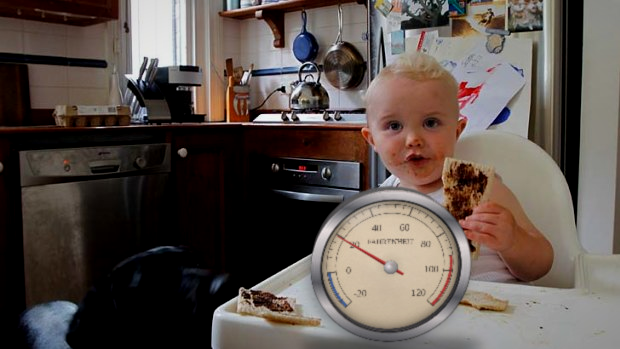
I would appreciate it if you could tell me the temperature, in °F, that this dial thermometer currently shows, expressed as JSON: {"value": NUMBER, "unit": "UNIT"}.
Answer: {"value": 20, "unit": "°F"}
